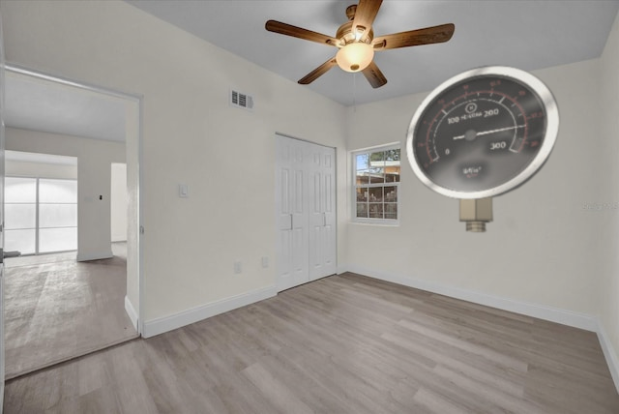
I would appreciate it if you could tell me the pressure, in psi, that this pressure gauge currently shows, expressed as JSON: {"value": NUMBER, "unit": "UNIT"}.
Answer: {"value": 260, "unit": "psi"}
